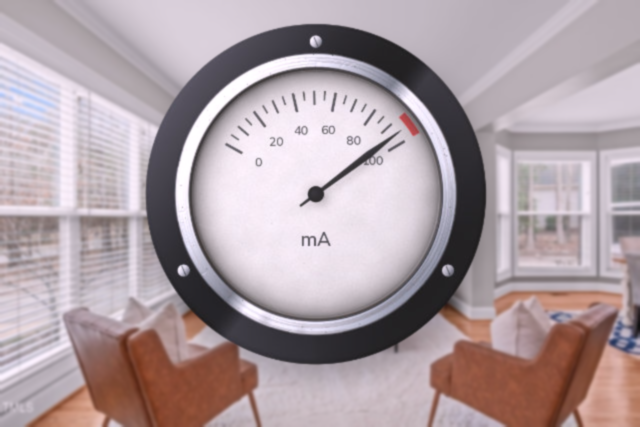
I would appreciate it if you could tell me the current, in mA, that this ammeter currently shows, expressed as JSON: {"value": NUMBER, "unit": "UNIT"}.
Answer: {"value": 95, "unit": "mA"}
